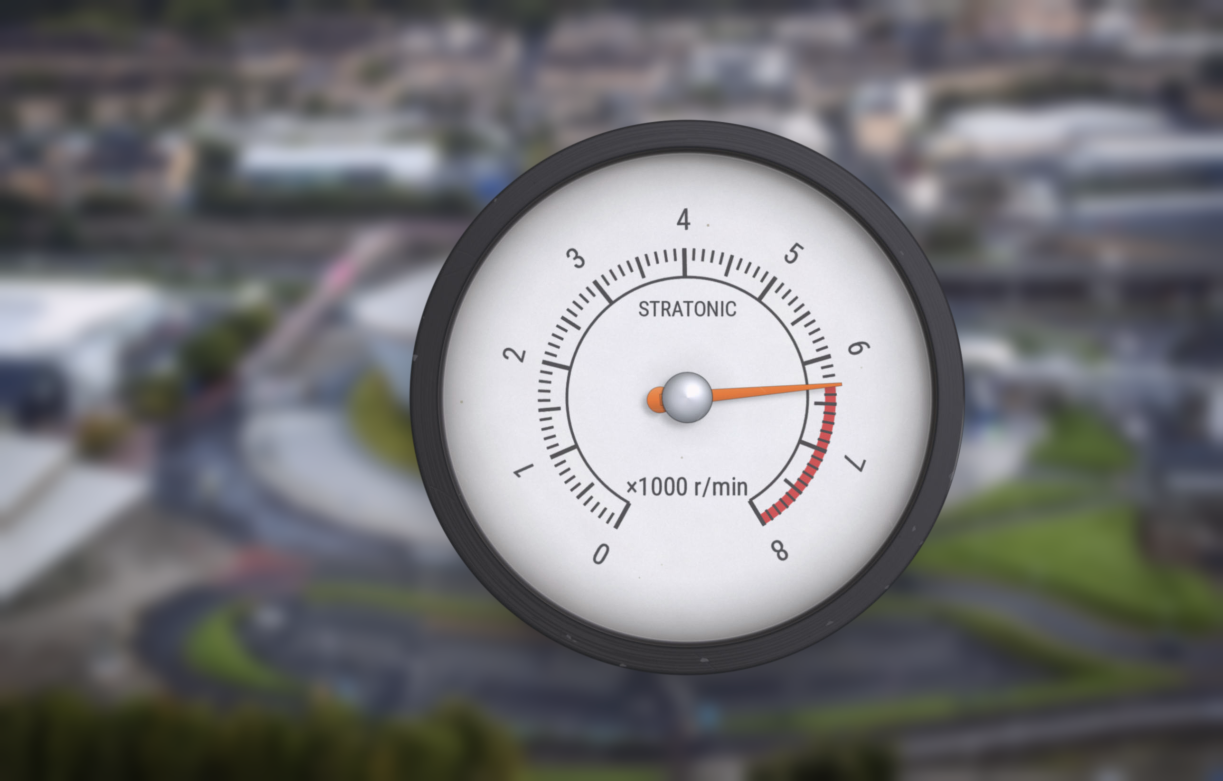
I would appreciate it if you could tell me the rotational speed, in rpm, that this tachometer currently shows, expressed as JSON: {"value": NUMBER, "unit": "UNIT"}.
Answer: {"value": 6300, "unit": "rpm"}
